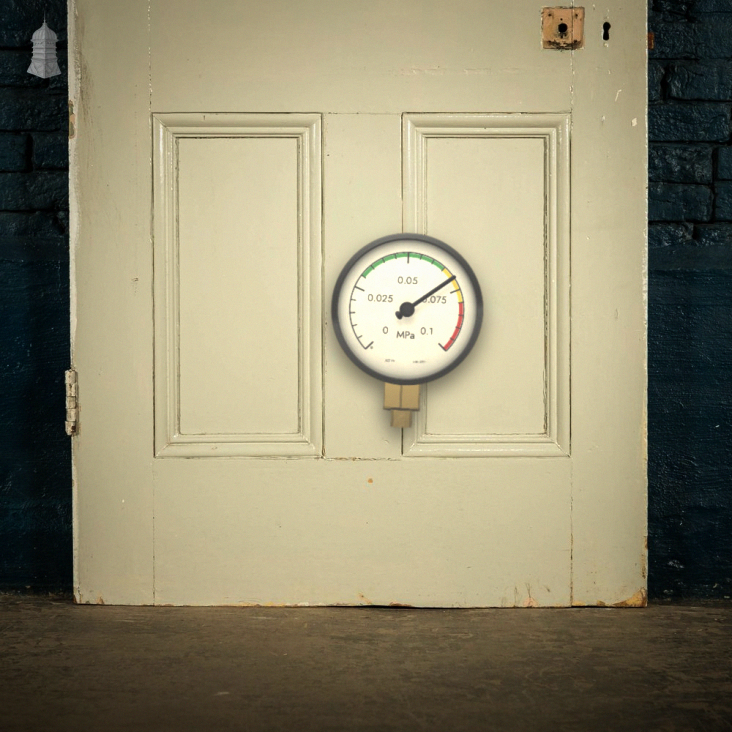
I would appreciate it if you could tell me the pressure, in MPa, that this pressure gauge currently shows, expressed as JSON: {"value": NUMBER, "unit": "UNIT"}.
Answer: {"value": 0.07, "unit": "MPa"}
